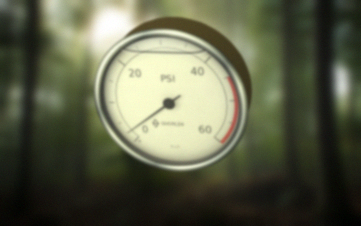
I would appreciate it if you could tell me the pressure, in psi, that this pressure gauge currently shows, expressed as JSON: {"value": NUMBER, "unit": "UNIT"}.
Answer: {"value": 2.5, "unit": "psi"}
